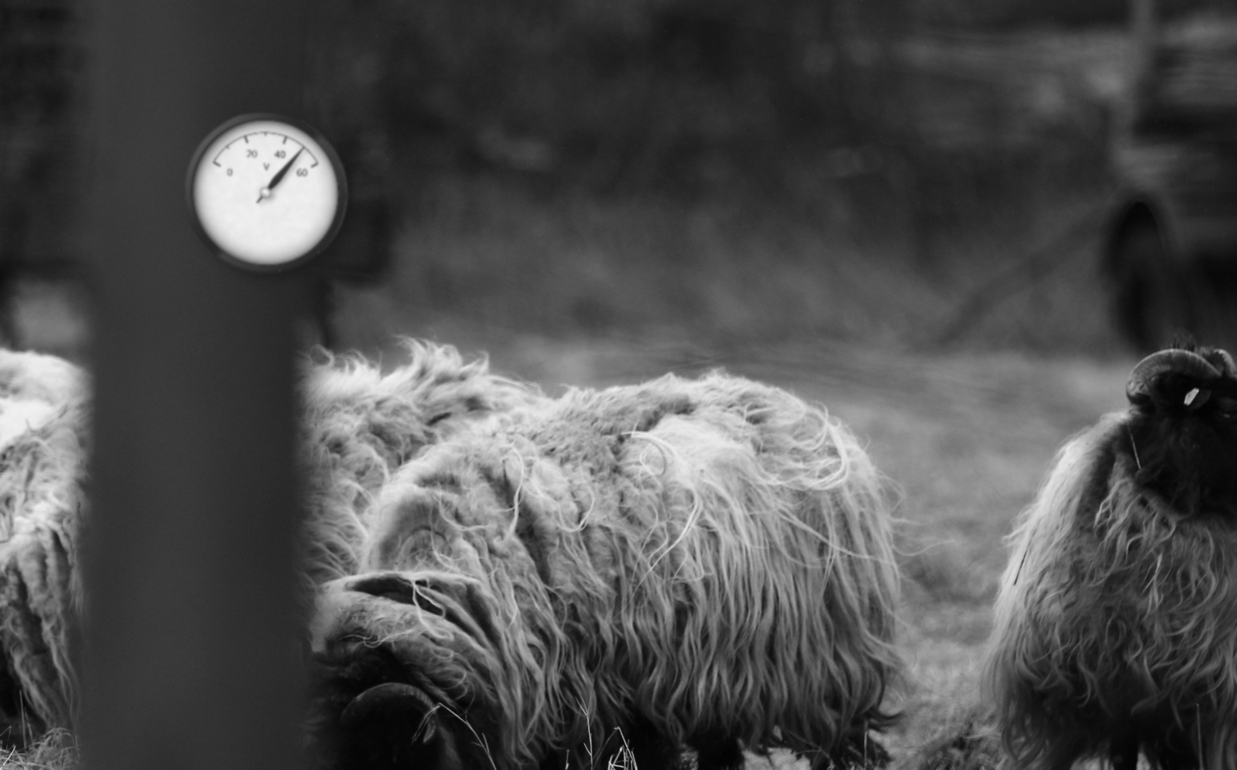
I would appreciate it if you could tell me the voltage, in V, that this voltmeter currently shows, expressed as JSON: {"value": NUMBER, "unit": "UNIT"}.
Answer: {"value": 50, "unit": "V"}
